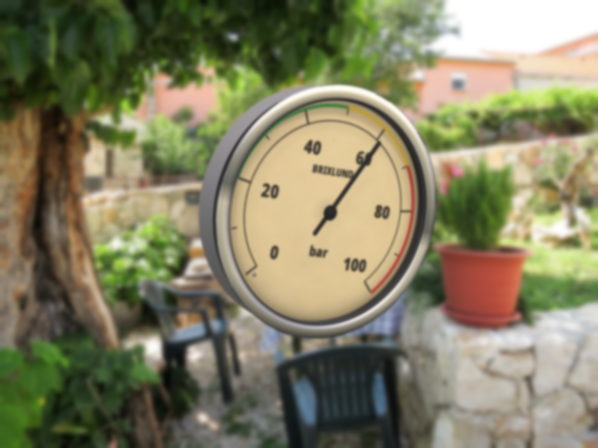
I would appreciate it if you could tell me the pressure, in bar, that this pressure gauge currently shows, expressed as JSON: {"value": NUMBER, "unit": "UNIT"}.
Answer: {"value": 60, "unit": "bar"}
